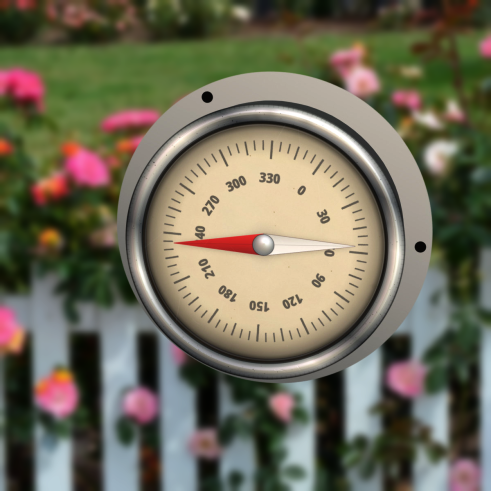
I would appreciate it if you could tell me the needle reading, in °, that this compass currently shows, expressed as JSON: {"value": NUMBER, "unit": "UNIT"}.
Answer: {"value": 235, "unit": "°"}
